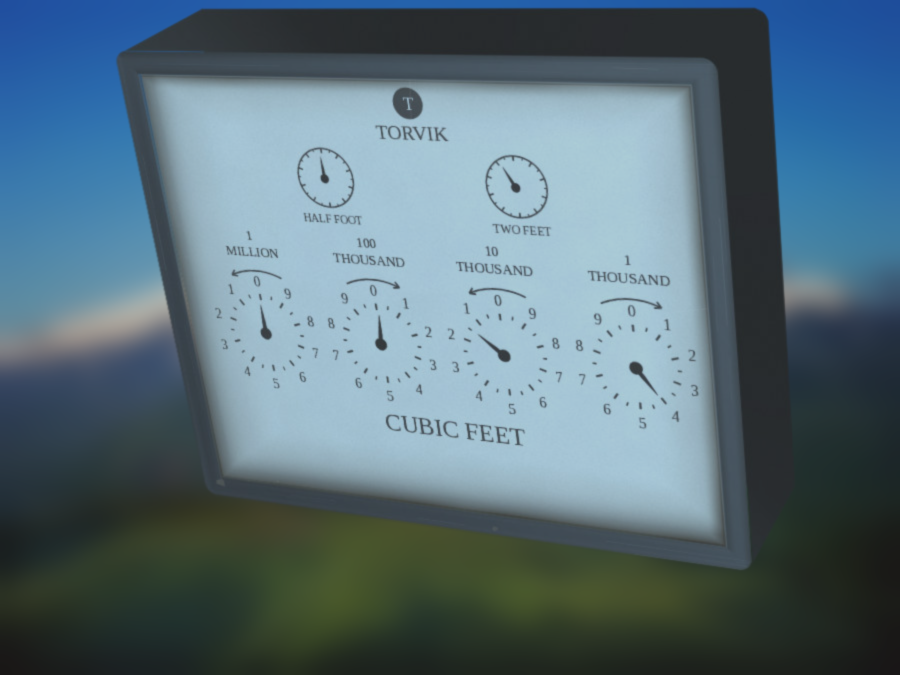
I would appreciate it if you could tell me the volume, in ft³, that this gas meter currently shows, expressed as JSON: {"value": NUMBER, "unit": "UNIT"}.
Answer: {"value": 1400, "unit": "ft³"}
